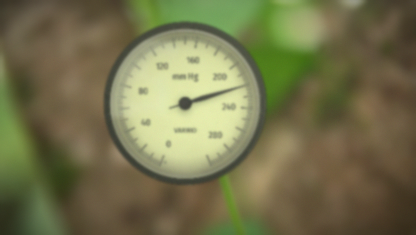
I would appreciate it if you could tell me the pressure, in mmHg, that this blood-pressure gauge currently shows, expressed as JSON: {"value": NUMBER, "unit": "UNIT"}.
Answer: {"value": 220, "unit": "mmHg"}
